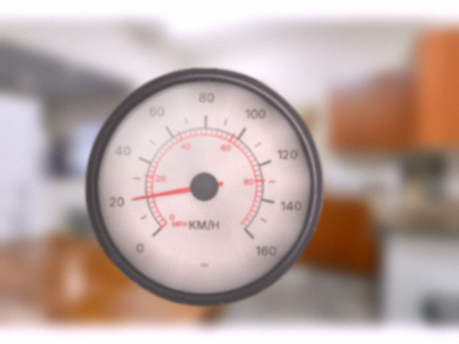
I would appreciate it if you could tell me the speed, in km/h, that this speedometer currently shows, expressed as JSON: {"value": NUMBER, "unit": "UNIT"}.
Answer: {"value": 20, "unit": "km/h"}
